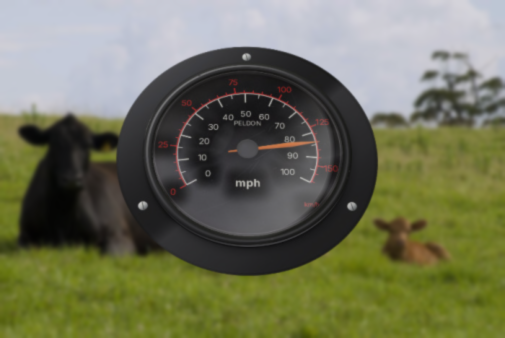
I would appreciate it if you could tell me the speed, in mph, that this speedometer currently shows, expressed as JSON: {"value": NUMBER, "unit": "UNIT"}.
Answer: {"value": 85, "unit": "mph"}
